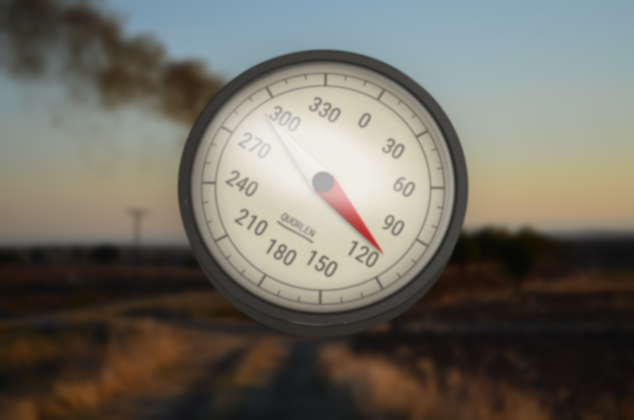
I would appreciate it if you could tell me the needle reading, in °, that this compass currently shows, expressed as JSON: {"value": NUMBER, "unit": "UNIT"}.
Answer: {"value": 110, "unit": "°"}
